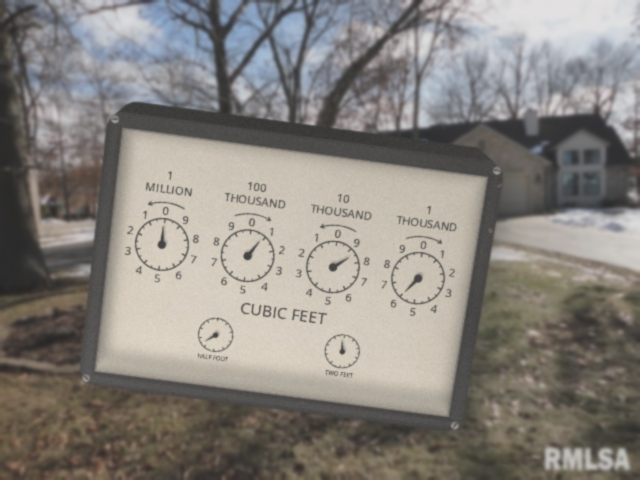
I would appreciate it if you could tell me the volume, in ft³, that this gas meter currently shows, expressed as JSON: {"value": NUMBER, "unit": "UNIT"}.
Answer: {"value": 8600, "unit": "ft³"}
